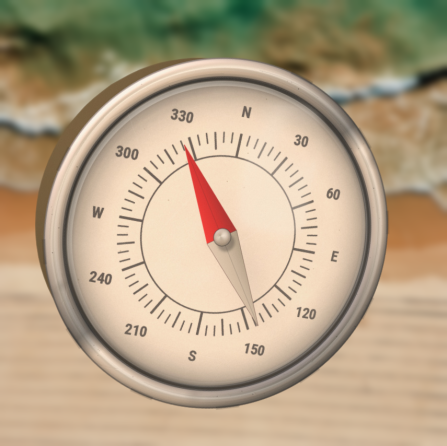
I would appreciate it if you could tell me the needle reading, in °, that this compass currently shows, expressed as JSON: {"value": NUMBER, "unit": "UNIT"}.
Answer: {"value": 325, "unit": "°"}
